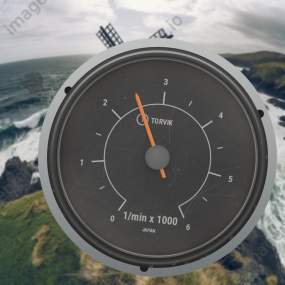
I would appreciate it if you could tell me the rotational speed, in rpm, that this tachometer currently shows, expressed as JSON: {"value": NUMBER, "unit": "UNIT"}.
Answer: {"value": 2500, "unit": "rpm"}
